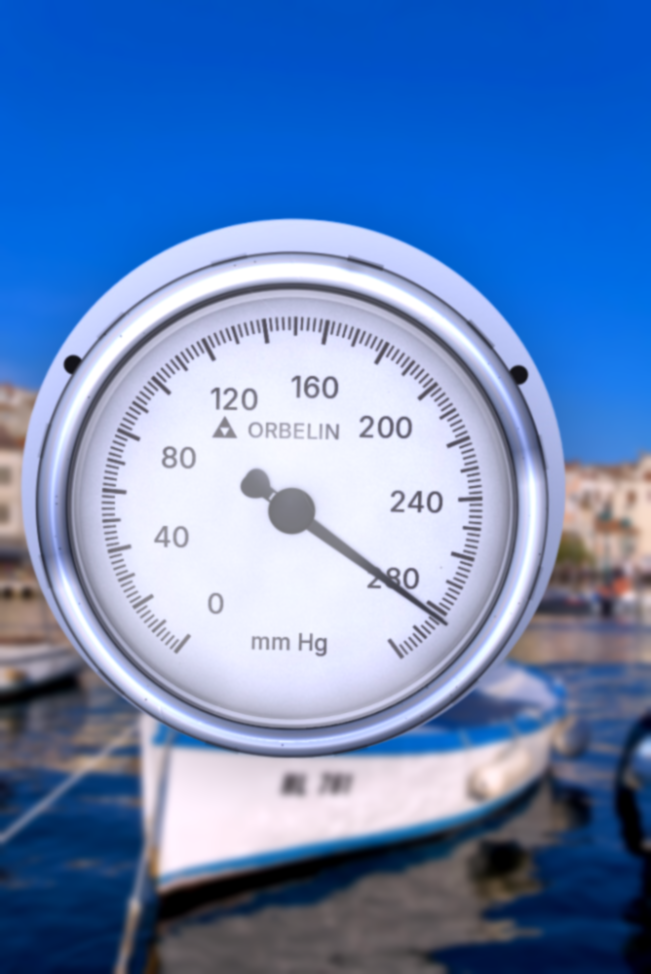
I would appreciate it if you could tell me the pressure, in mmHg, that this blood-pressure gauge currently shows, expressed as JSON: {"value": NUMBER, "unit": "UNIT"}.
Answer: {"value": 282, "unit": "mmHg"}
